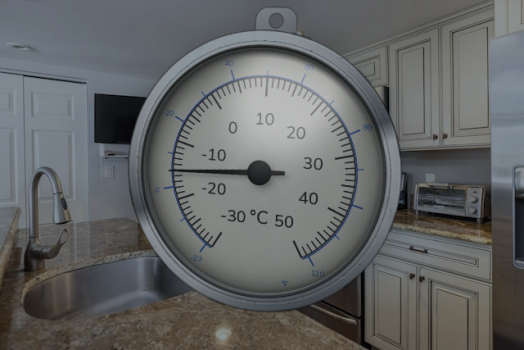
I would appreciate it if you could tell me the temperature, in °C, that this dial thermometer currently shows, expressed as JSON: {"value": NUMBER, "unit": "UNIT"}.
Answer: {"value": -15, "unit": "°C"}
